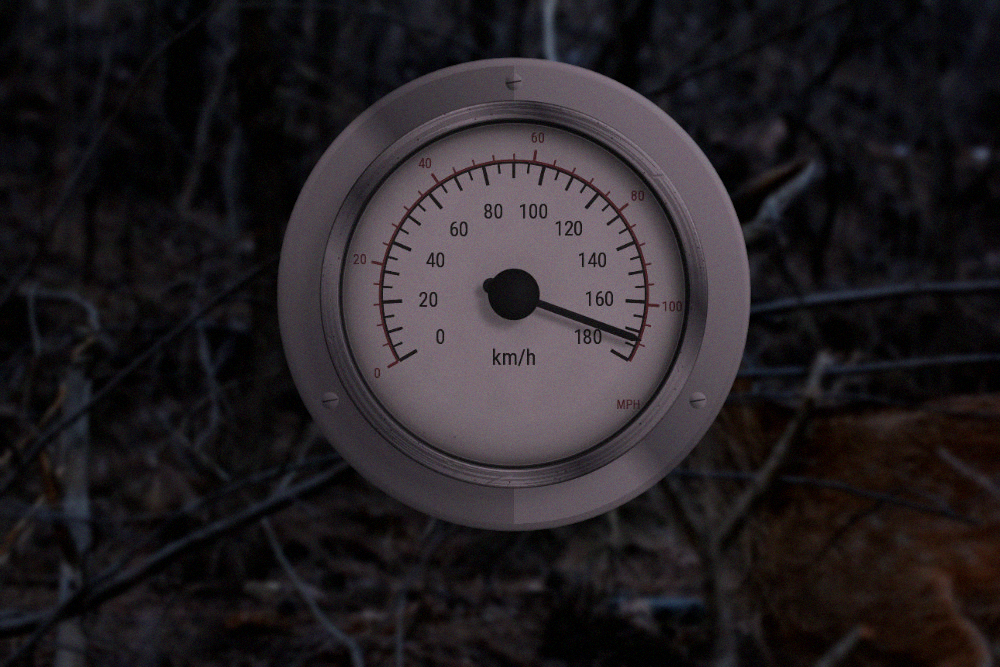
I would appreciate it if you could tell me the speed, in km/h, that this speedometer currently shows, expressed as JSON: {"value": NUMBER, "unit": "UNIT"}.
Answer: {"value": 172.5, "unit": "km/h"}
